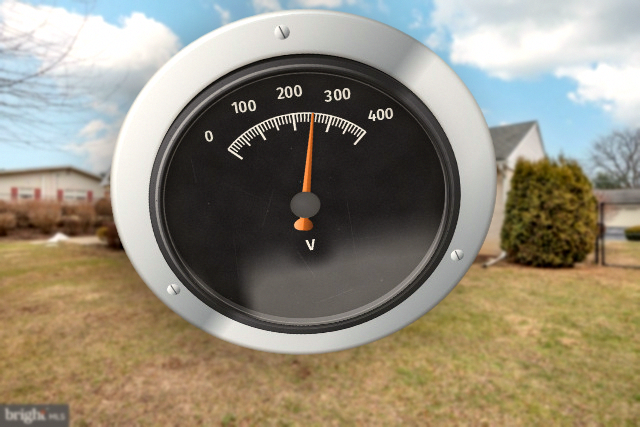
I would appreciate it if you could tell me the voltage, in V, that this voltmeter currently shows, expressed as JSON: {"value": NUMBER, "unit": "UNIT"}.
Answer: {"value": 250, "unit": "V"}
